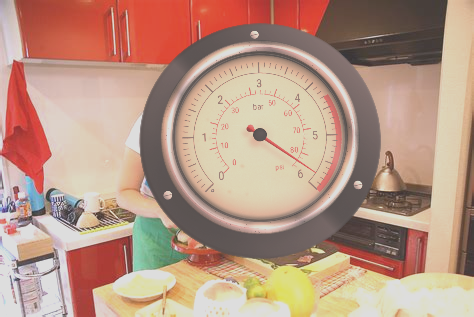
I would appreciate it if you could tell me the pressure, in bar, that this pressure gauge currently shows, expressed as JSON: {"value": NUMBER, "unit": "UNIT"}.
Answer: {"value": 5.8, "unit": "bar"}
